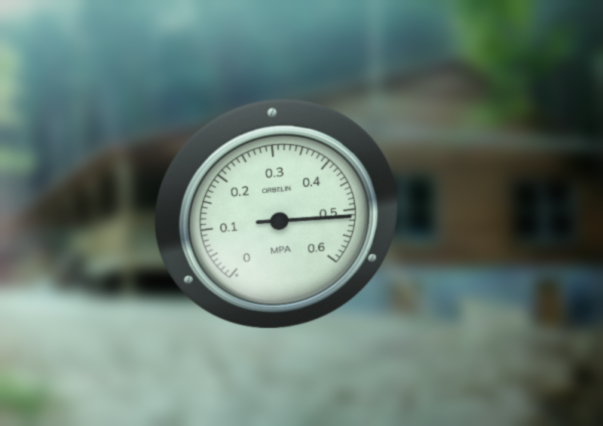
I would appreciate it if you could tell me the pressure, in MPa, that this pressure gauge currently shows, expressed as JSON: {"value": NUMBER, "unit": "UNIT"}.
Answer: {"value": 0.51, "unit": "MPa"}
